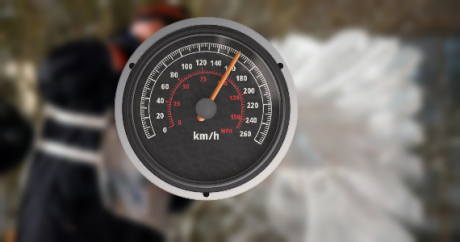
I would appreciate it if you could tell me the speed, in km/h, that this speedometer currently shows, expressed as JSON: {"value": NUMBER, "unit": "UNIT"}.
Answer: {"value": 160, "unit": "km/h"}
